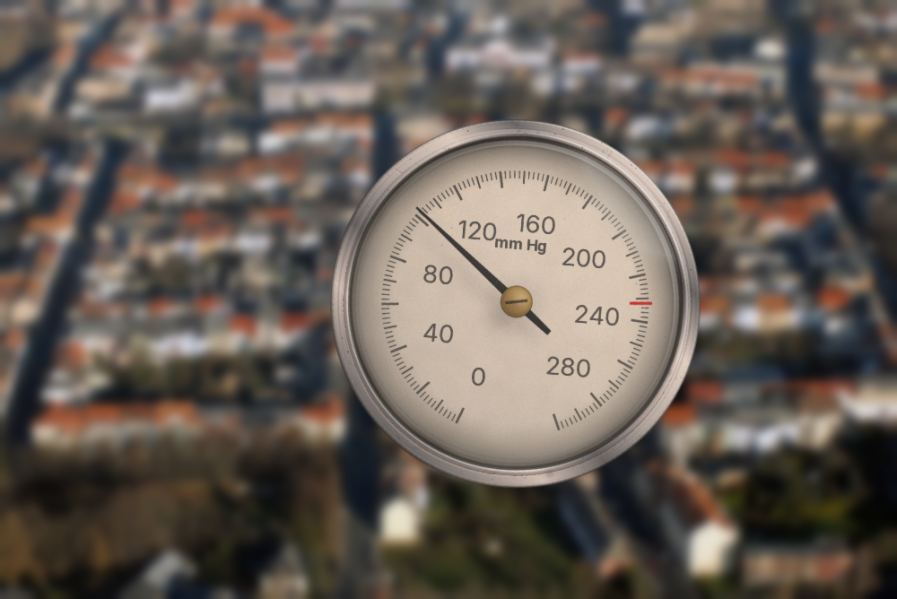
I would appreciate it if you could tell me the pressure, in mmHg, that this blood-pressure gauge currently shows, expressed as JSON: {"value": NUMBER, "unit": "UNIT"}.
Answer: {"value": 102, "unit": "mmHg"}
